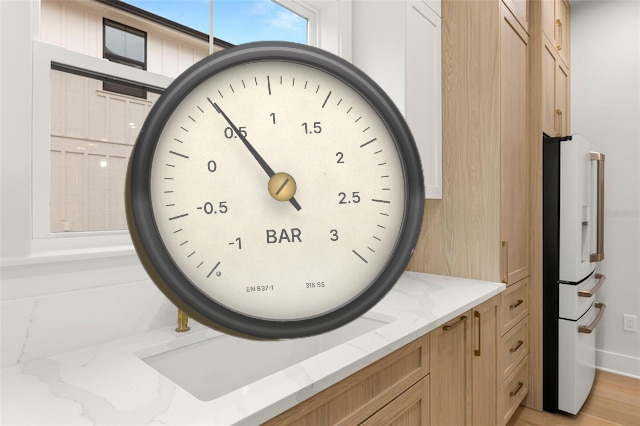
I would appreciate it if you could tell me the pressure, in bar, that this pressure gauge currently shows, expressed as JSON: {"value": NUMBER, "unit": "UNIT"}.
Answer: {"value": 0.5, "unit": "bar"}
